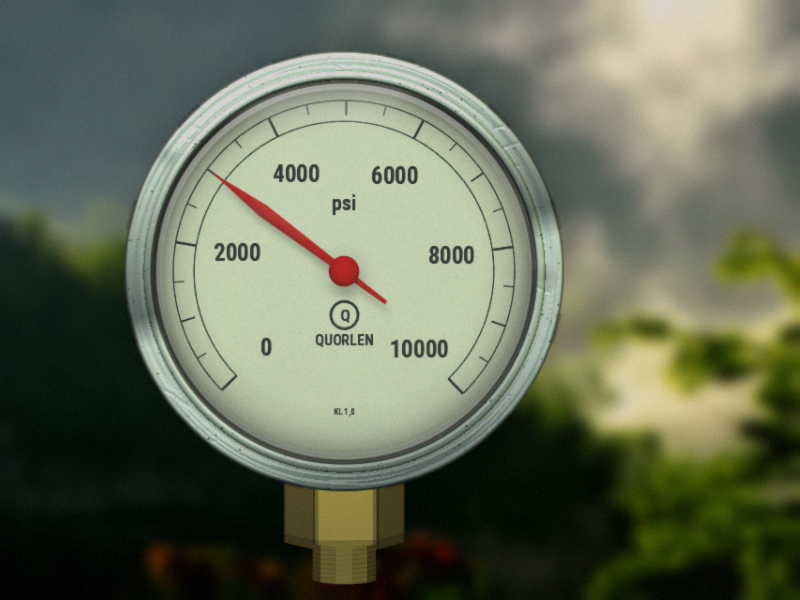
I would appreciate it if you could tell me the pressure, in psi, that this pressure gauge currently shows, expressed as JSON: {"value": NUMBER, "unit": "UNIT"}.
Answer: {"value": 3000, "unit": "psi"}
